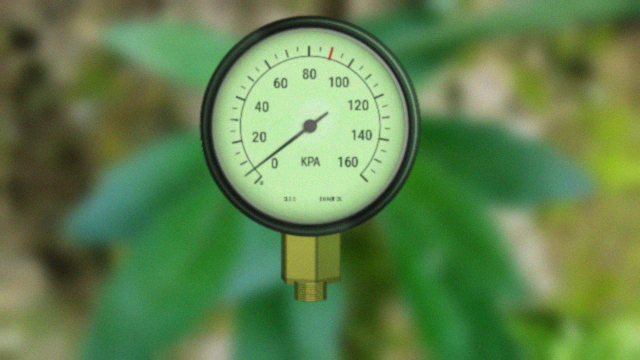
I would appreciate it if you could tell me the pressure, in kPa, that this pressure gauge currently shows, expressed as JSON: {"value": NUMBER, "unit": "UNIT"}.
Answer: {"value": 5, "unit": "kPa"}
